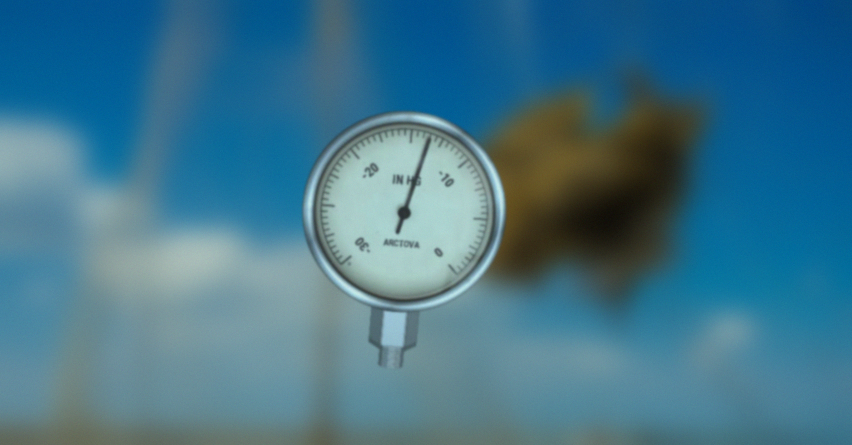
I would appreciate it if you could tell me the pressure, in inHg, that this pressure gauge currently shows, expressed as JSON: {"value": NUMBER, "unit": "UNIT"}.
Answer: {"value": -13.5, "unit": "inHg"}
